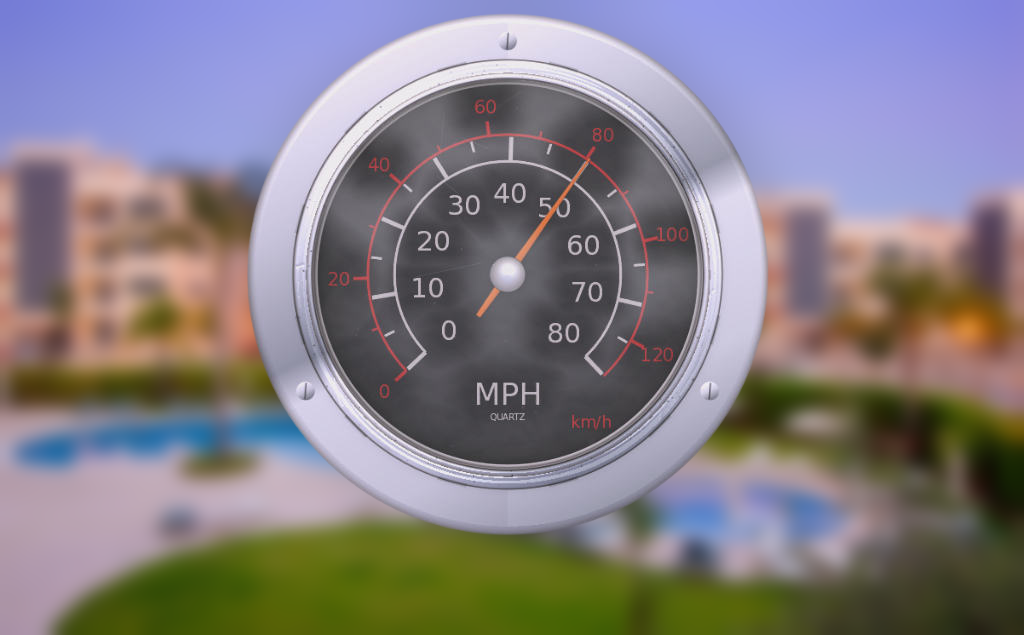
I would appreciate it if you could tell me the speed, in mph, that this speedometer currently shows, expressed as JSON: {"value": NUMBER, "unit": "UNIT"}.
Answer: {"value": 50, "unit": "mph"}
